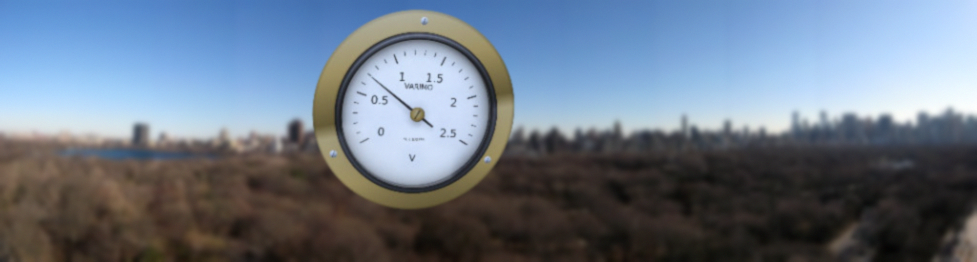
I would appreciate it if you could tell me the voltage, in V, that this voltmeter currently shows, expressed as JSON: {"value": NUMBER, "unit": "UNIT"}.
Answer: {"value": 0.7, "unit": "V"}
